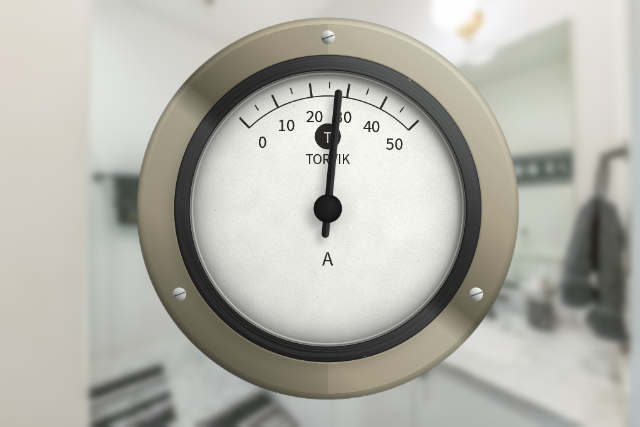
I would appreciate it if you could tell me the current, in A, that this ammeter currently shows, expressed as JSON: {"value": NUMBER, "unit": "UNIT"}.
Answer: {"value": 27.5, "unit": "A"}
